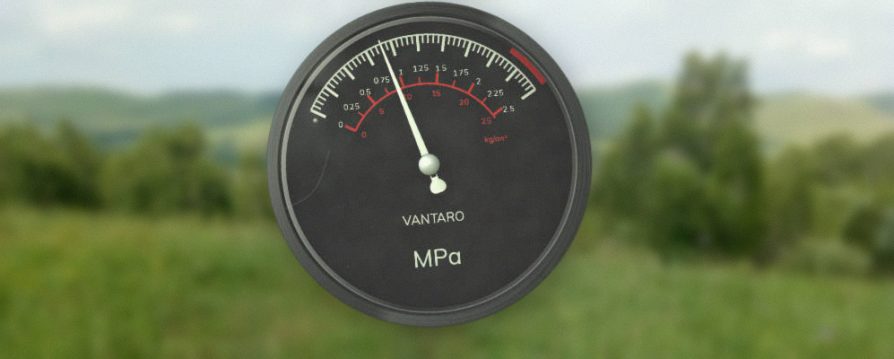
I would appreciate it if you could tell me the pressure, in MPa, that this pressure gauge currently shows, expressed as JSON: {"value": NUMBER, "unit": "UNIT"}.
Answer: {"value": 0.9, "unit": "MPa"}
